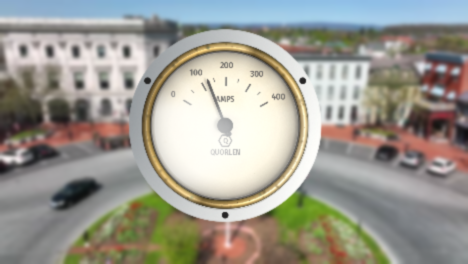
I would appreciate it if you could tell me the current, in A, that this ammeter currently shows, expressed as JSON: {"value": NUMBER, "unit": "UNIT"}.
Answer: {"value": 125, "unit": "A"}
